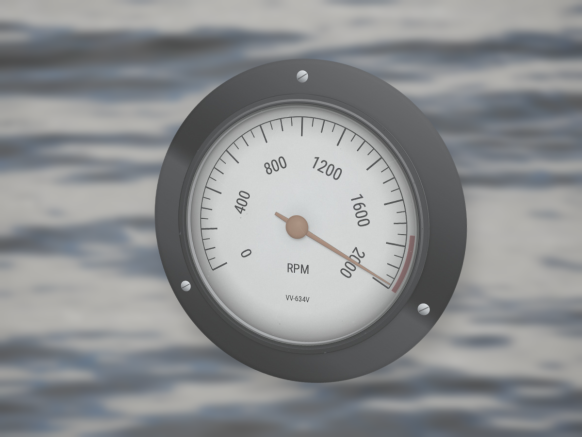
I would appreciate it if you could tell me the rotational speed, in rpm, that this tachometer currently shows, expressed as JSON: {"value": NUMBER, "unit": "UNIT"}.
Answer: {"value": 1975, "unit": "rpm"}
